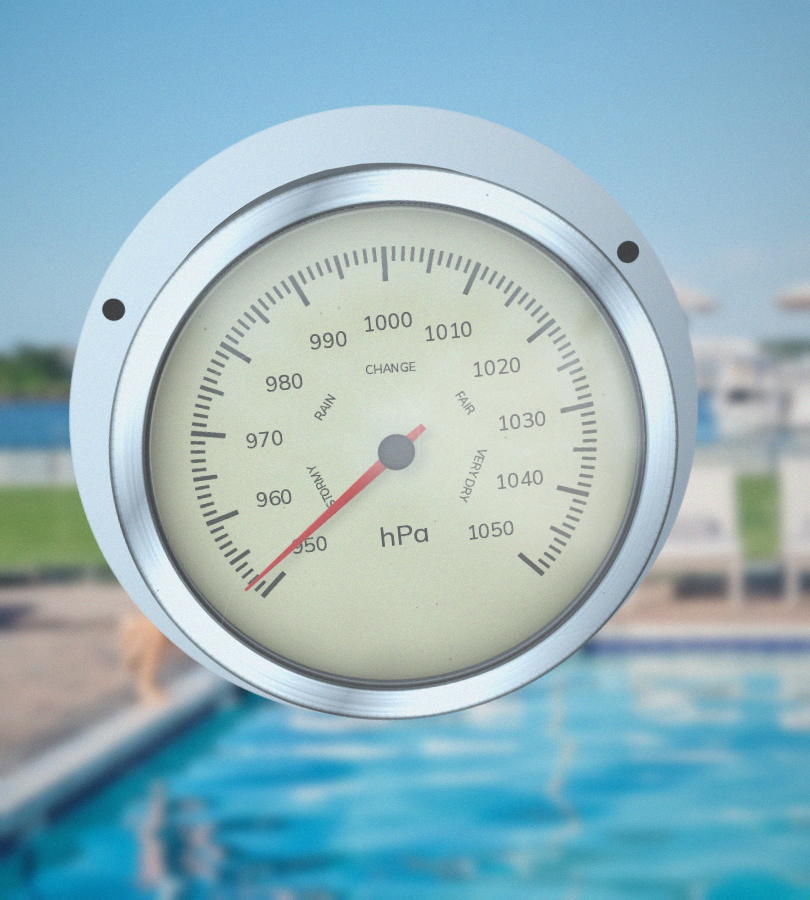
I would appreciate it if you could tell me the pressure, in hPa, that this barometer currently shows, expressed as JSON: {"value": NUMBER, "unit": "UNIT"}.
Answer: {"value": 952, "unit": "hPa"}
